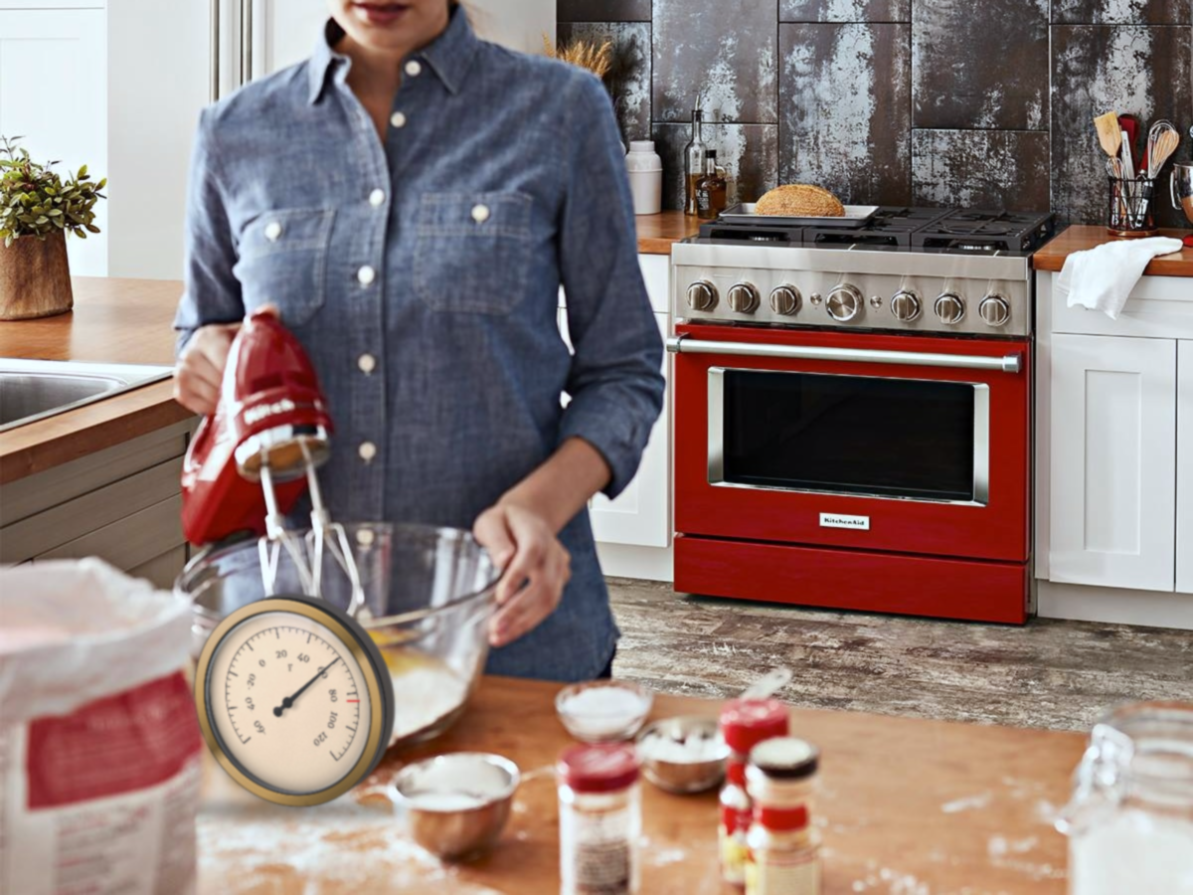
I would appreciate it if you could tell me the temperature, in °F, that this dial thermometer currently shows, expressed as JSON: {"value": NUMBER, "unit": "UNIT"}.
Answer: {"value": 60, "unit": "°F"}
